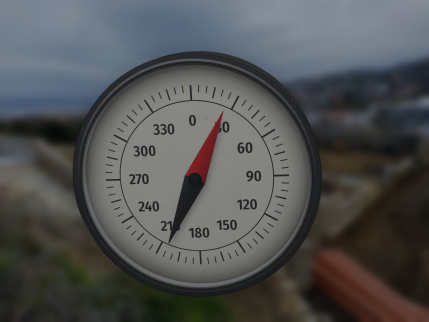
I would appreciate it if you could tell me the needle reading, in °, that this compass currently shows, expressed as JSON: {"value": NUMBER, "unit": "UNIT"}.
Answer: {"value": 25, "unit": "°"}
